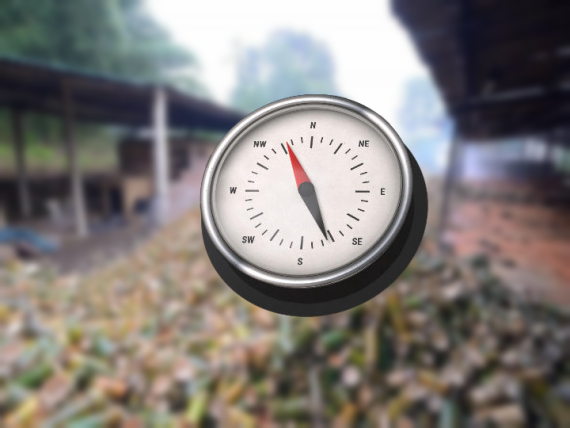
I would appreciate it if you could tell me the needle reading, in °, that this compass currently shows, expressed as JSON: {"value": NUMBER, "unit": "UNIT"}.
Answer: {"value": 335, "unit": "°"}
